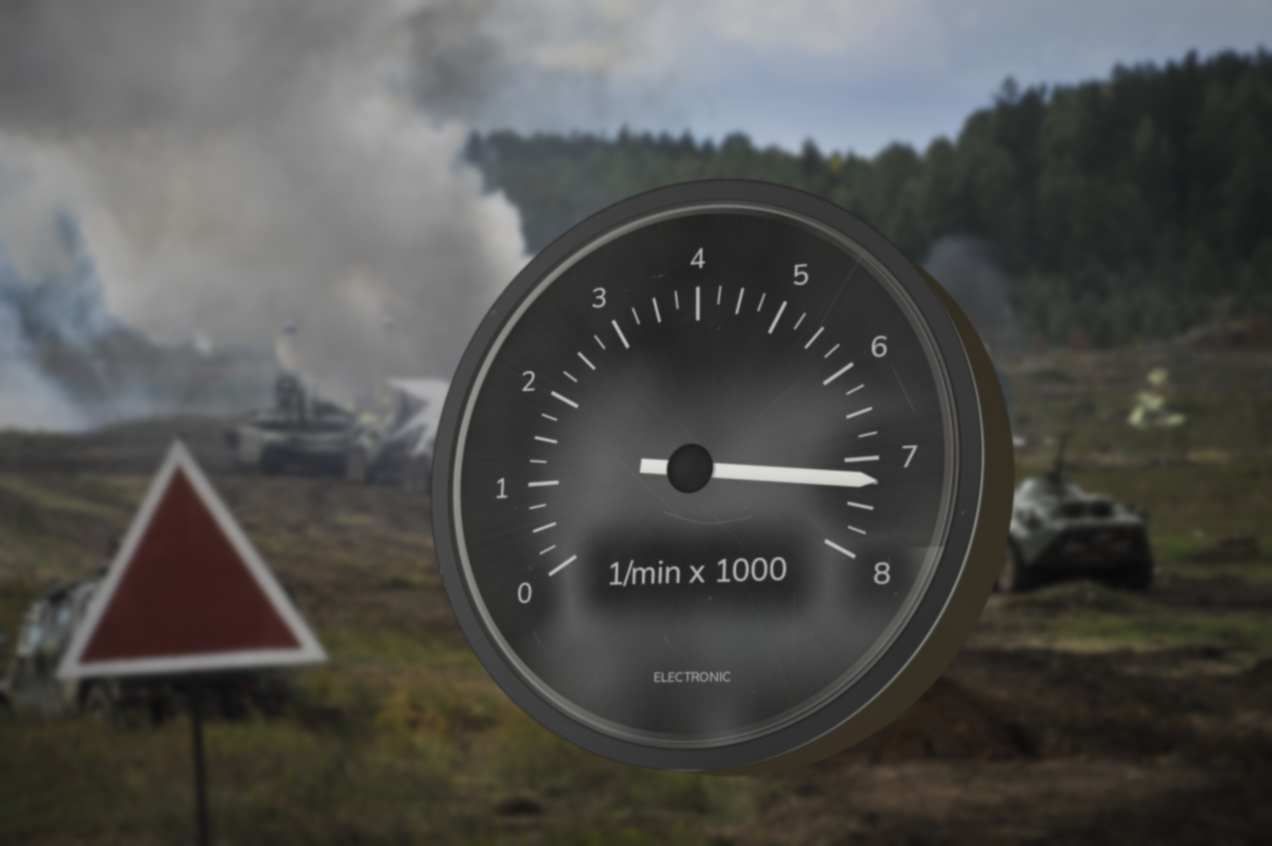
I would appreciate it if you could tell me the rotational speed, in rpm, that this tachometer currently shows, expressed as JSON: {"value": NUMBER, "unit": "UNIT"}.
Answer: {"value": 7250, "unit": "rpm"}
